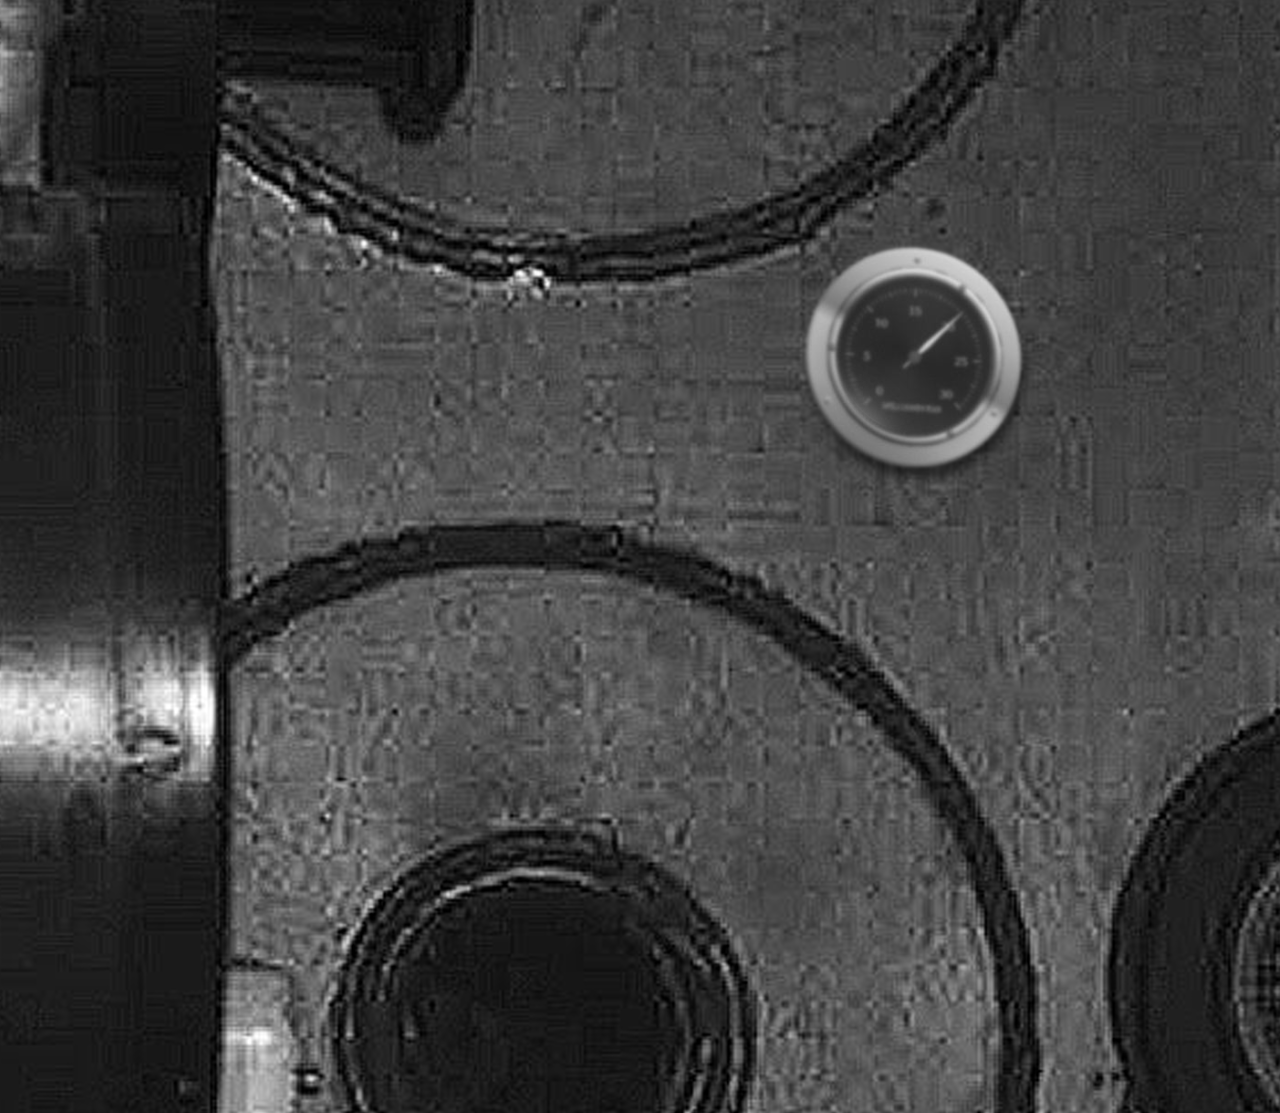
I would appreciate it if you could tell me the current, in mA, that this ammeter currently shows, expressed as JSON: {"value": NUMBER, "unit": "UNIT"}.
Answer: {"value": 20, "unit": "mA"}
